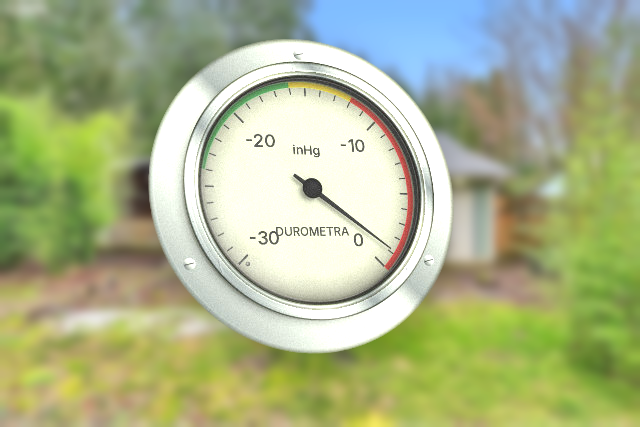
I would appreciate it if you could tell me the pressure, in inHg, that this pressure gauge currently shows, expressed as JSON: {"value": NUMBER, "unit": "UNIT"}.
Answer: {"value": -1, "unit": "inHg"}
